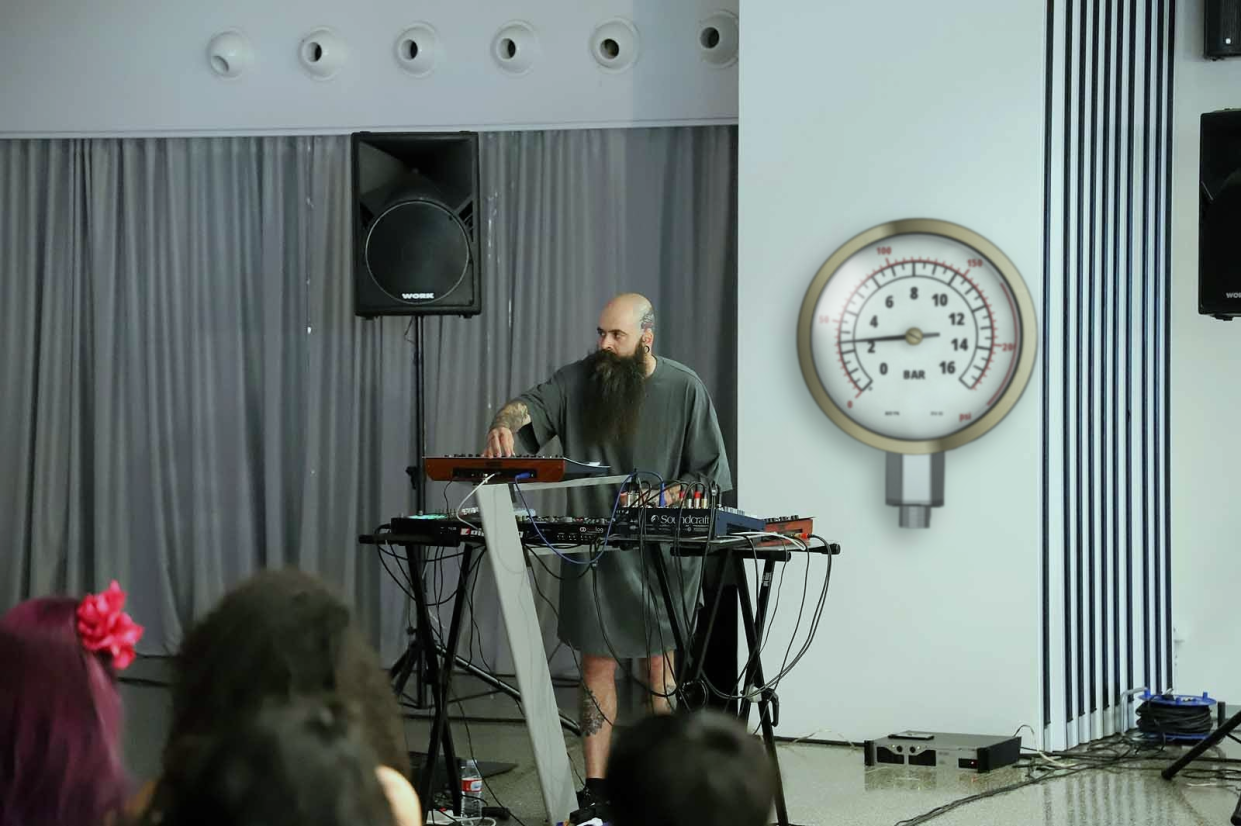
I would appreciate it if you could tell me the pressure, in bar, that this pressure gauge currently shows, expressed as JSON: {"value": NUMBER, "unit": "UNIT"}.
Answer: {"value": 2.5, "unit": "bar"}
